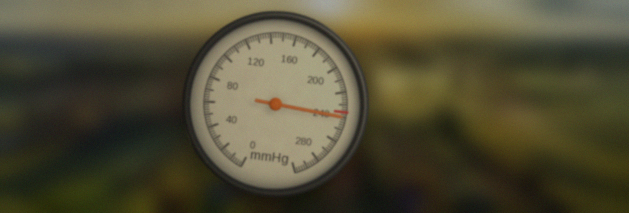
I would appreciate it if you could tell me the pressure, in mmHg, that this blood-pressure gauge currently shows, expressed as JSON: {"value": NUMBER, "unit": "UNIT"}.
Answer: {"value": 240, "unit": "mmHg"}
